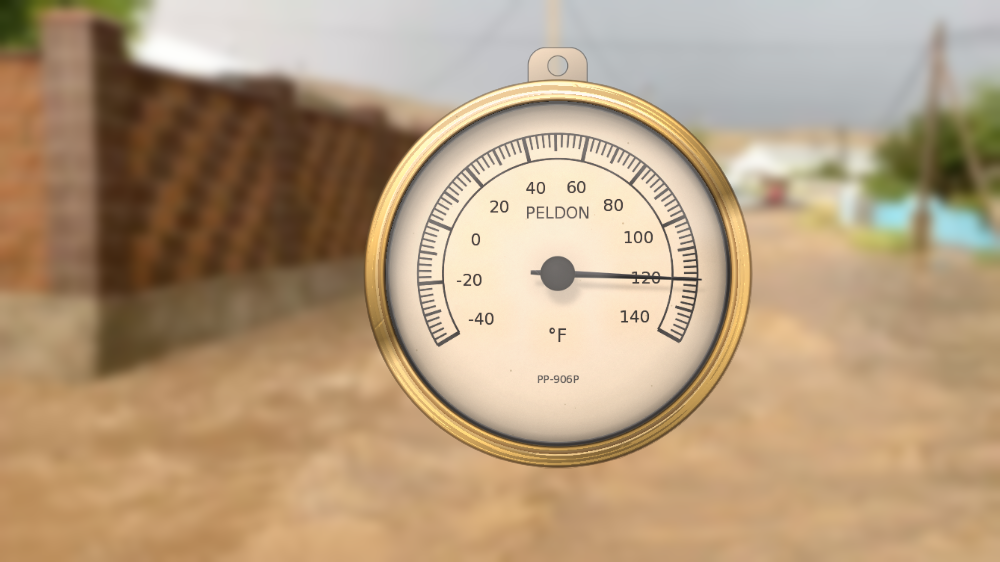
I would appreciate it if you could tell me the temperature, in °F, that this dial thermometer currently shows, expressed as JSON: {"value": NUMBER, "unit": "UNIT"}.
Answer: {"value": 120, "unit": "°F"}
